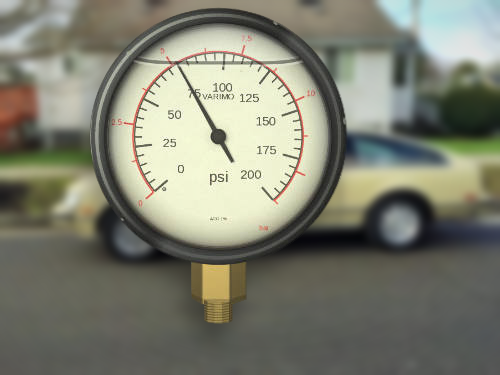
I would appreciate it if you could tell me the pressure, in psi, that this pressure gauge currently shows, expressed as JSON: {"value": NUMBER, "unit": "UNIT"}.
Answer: {"value": 75, "unit": "psi"}
